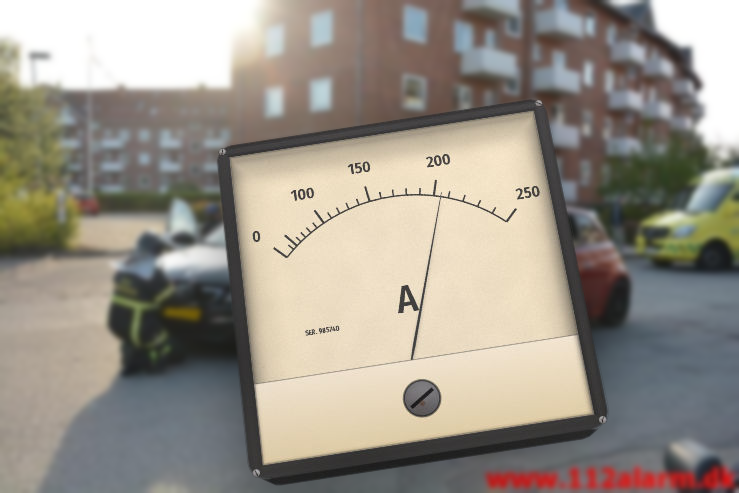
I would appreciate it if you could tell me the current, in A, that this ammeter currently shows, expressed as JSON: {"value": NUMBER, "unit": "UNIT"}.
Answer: {"value": 205, "unit": "A"}
